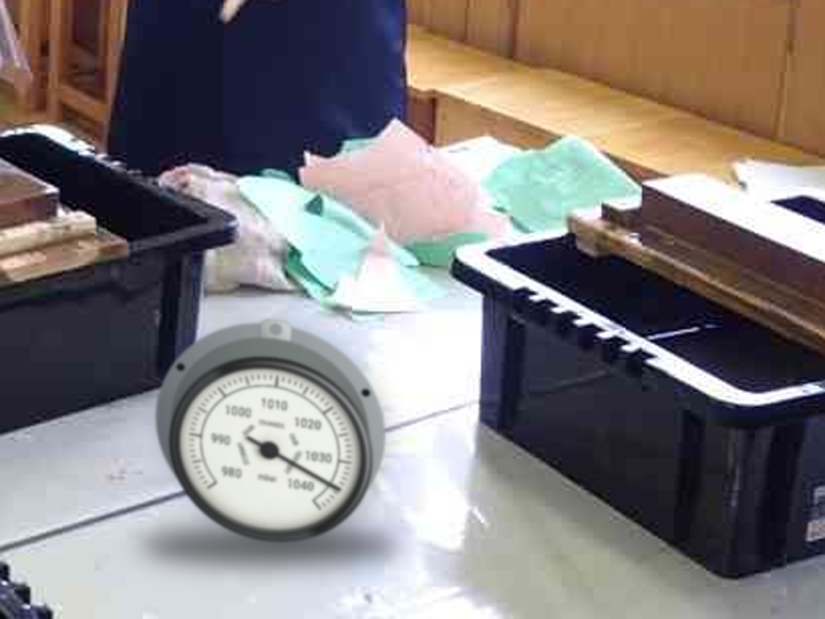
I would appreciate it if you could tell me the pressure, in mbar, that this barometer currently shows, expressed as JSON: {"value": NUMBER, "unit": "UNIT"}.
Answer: {"value": 1035, "unit": "mbar"}
